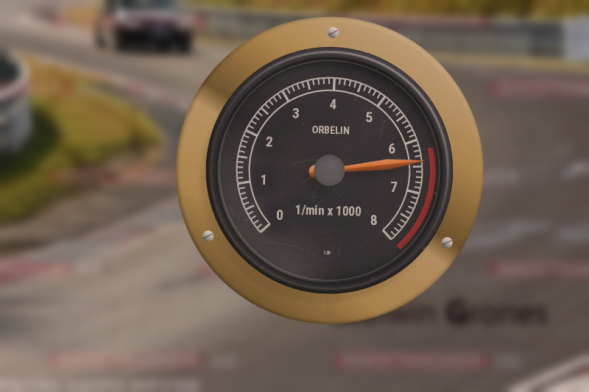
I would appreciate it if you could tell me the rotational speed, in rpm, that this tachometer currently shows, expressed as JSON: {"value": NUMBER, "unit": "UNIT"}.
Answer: {"value": 6400, "unit": "rpm"}
